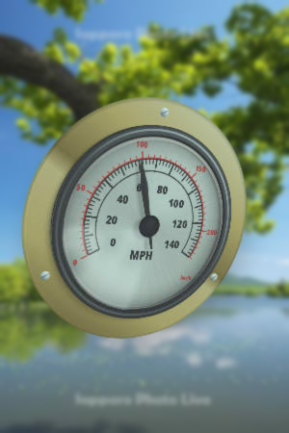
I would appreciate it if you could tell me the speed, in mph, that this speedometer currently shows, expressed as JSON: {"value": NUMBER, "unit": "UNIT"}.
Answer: {"value": 60, "unit": "mph"}
